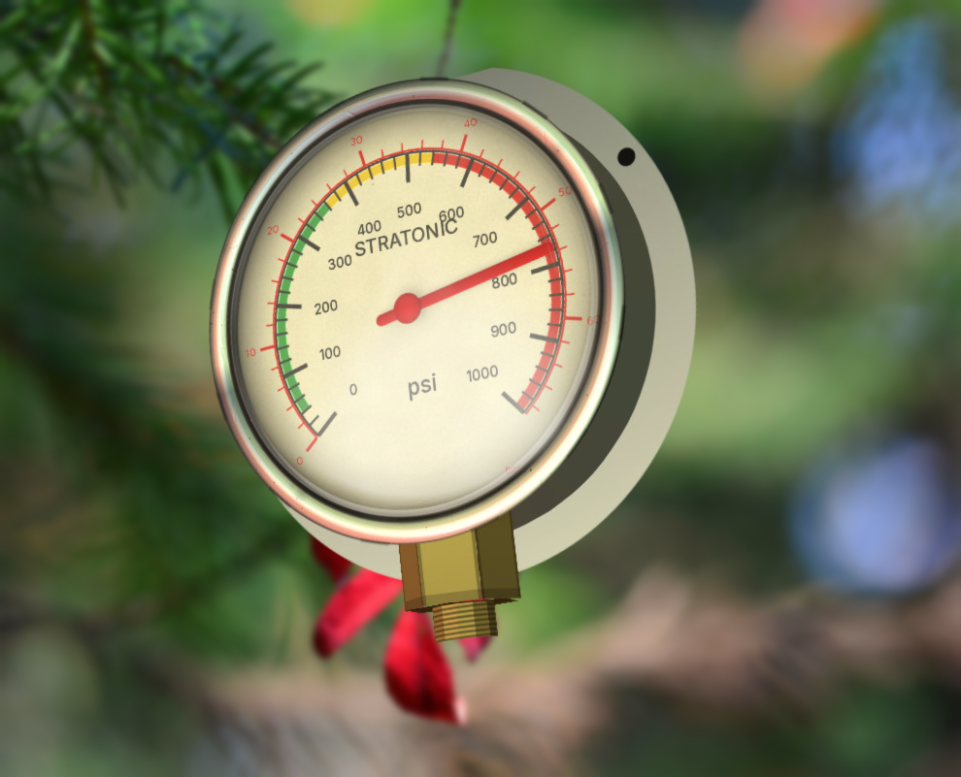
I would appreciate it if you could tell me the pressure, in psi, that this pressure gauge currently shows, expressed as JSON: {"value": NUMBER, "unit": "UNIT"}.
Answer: {"value": 780, "unit": "psi"}
